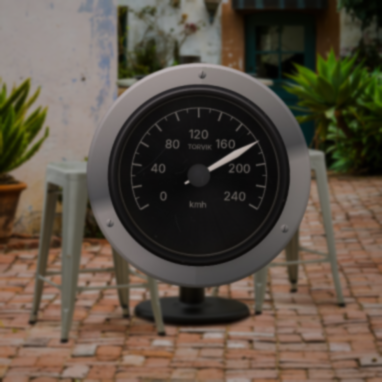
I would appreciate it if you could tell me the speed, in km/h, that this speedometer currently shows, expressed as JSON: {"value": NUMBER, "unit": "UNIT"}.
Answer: {"value": 180, "unit": "km/h"}
